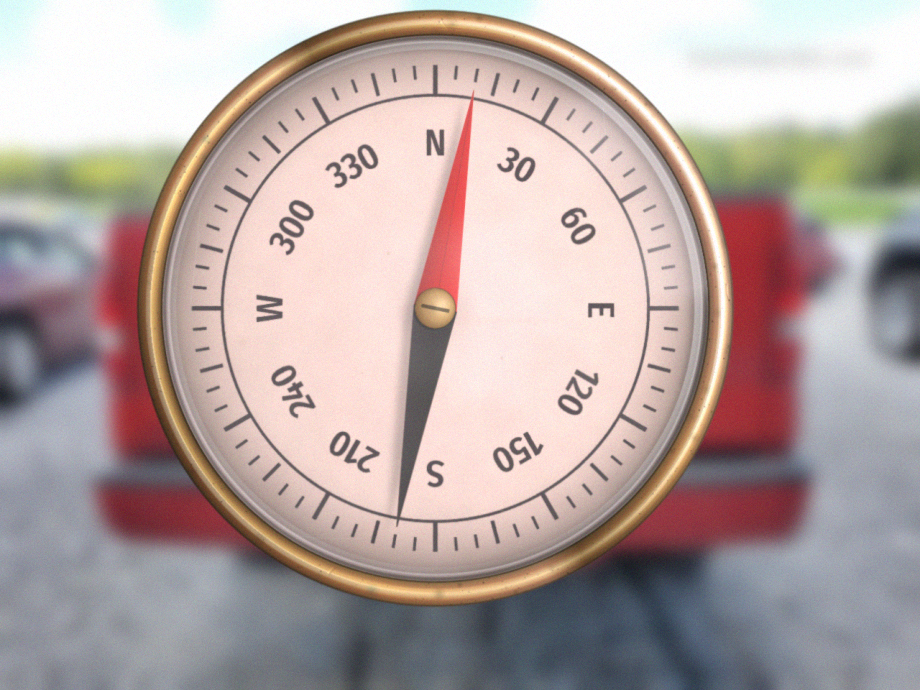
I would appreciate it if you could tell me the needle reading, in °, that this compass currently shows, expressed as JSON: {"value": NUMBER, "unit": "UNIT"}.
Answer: {"value": 10, "unit": "°"}
